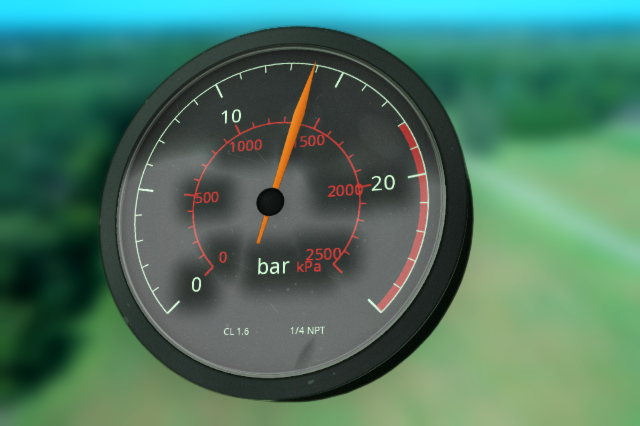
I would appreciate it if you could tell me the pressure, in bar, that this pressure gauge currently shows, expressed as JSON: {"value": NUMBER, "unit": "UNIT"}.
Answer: {"value": 14, "unit": "bar"}
